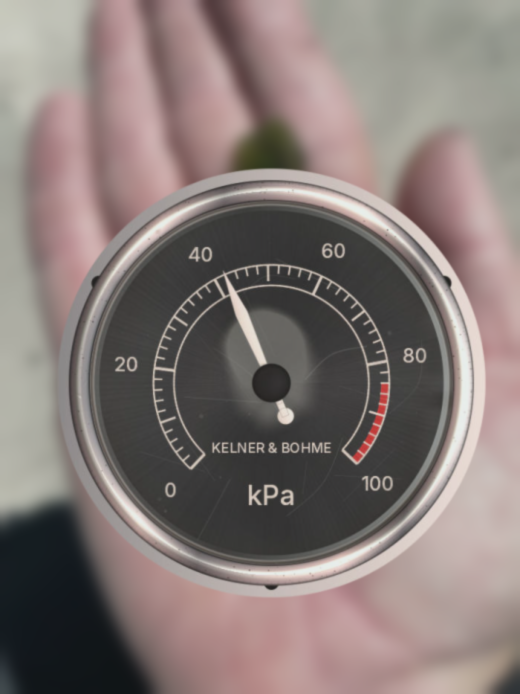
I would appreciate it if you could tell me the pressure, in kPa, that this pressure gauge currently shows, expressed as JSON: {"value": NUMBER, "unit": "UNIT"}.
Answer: {"value": 42, "unit": "kPa"}
